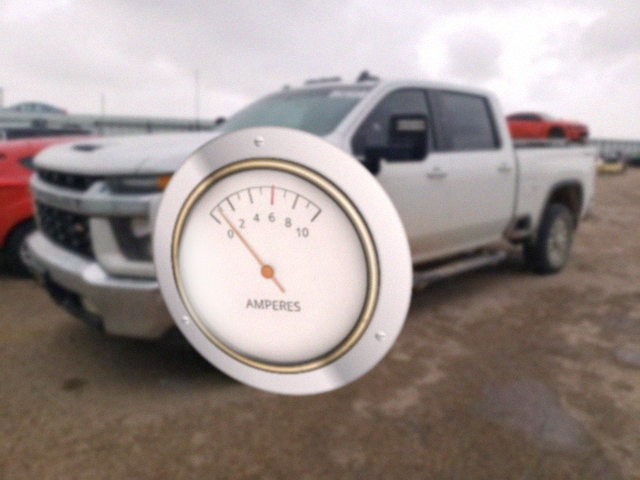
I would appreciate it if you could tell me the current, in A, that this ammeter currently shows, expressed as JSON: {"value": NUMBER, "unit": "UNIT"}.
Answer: {"value": 1, "unit": "A"}
